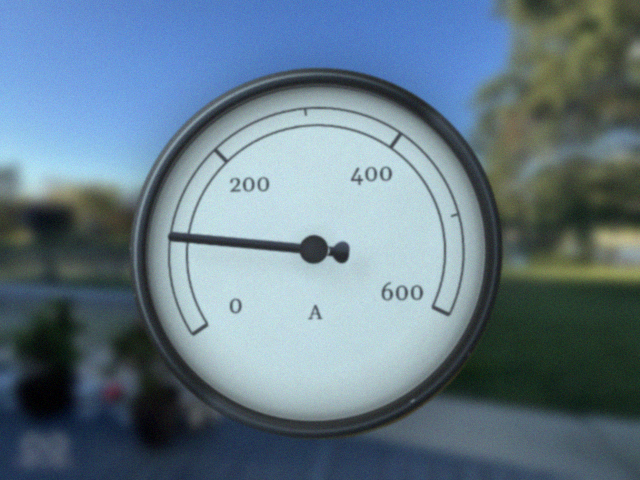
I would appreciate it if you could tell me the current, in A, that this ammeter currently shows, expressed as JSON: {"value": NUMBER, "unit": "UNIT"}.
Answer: {"value": 100, "unit": "A"}
